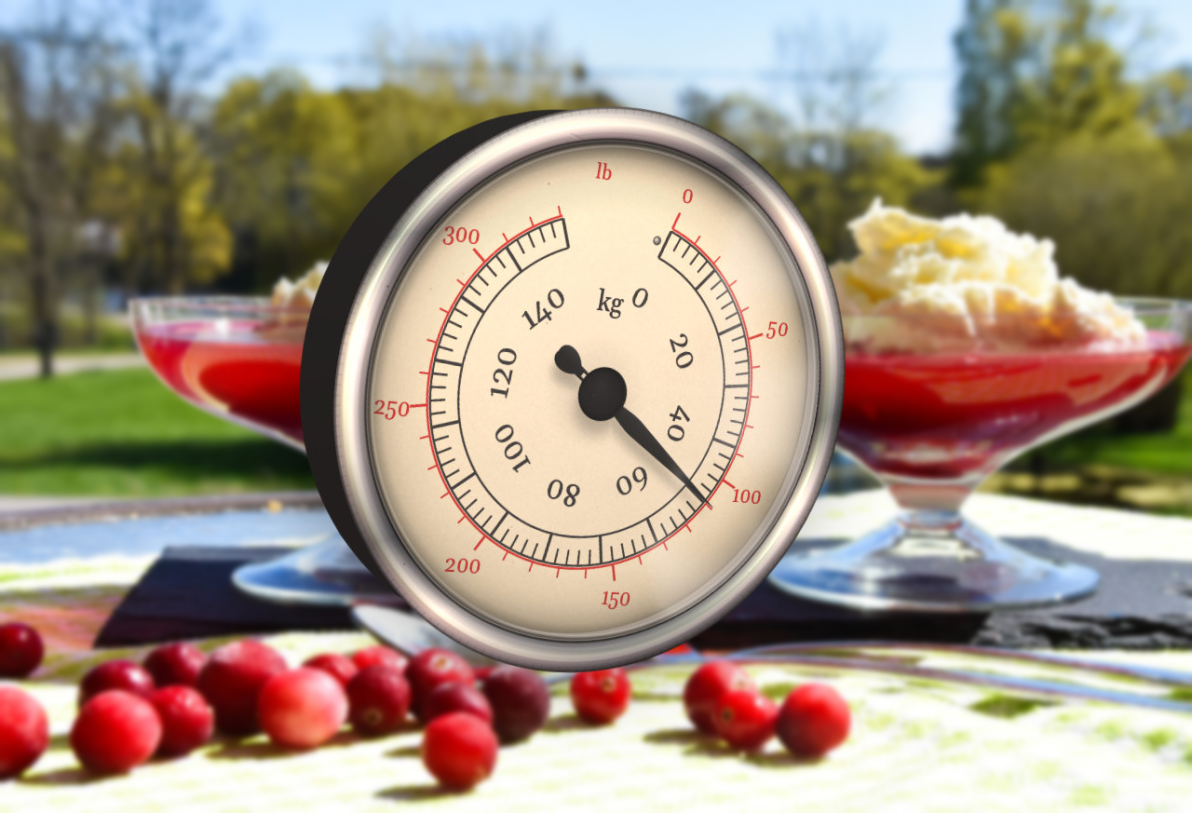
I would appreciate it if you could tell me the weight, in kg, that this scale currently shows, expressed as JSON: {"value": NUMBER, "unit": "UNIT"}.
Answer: {"value": 50, "unit": "kg"}
